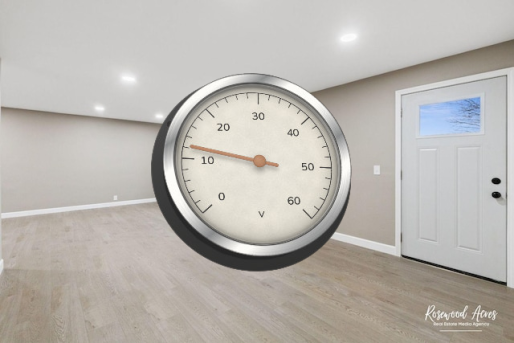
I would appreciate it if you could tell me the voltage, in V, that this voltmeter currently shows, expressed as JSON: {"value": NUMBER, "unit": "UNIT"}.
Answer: {"value": 12, "unit": "V"}
